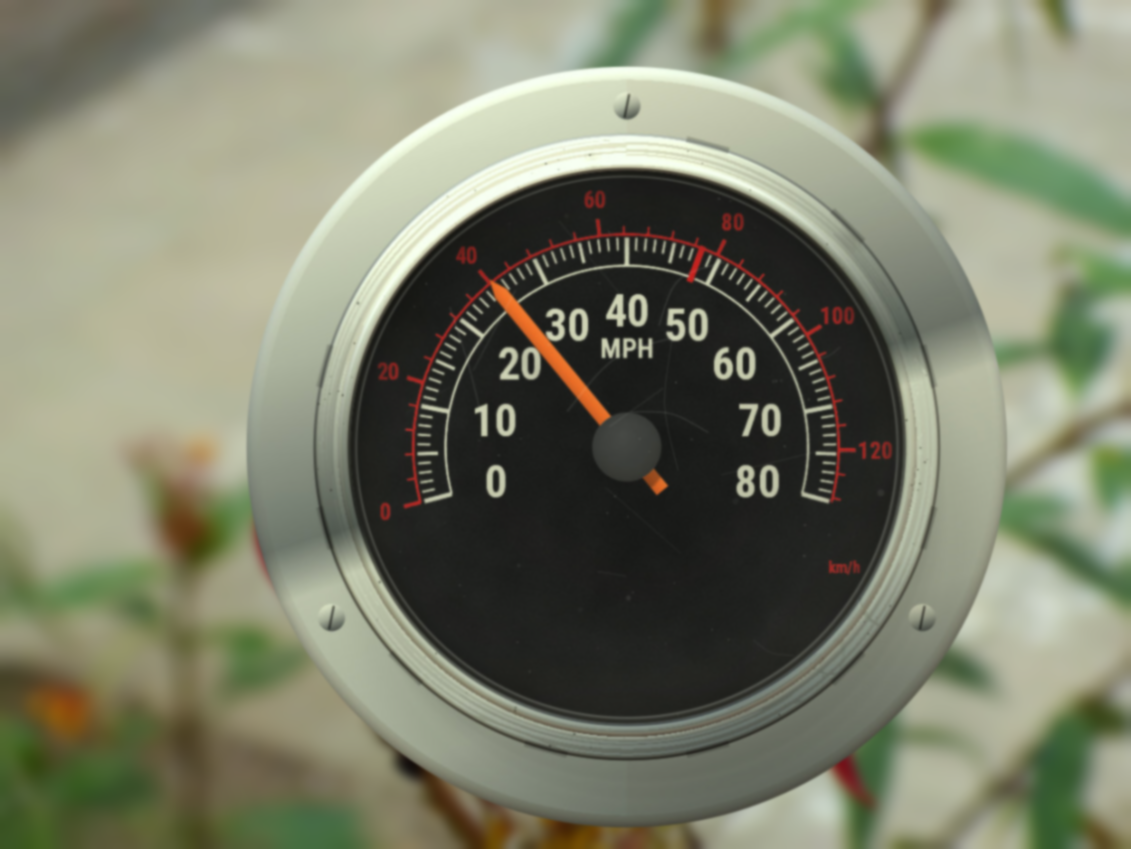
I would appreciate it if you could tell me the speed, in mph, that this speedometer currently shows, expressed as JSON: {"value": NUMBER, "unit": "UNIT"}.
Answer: {"value": 25, "unit": "mph"}
